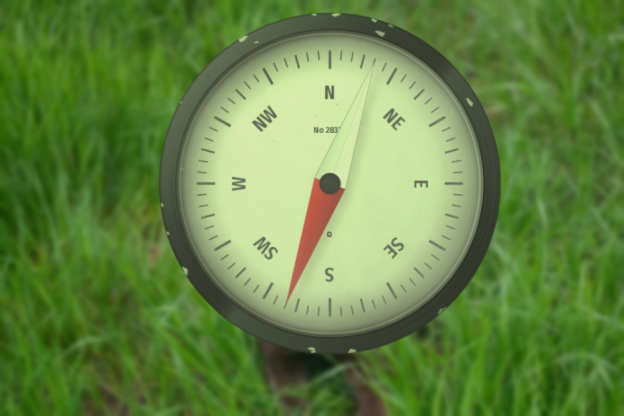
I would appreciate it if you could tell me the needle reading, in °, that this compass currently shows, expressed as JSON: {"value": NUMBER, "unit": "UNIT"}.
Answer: {"value": 200, "unit": "°"}
